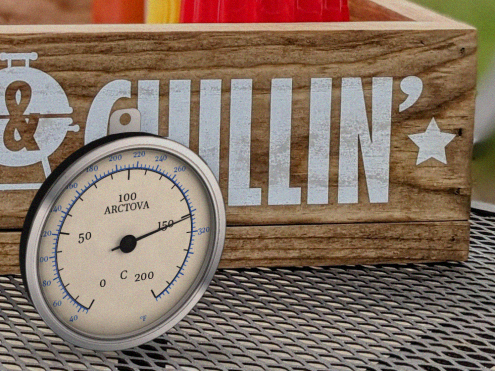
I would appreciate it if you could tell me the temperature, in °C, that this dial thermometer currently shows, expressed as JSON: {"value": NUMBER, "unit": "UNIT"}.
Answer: {"value": 150, "unit": "°C"}
